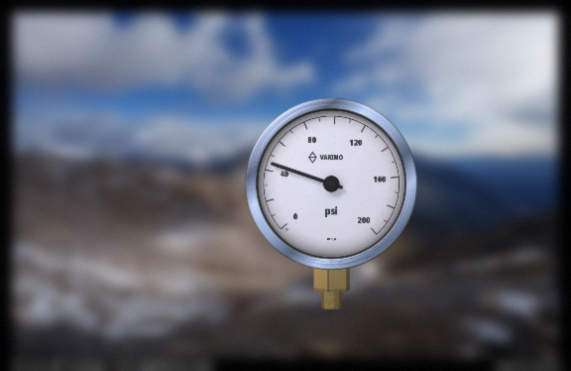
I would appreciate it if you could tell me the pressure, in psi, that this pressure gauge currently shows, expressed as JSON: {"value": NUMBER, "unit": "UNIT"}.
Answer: {"value": 45, "unit": "psi"}
